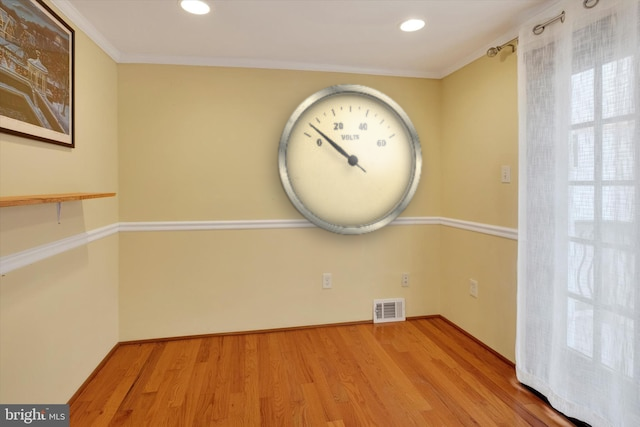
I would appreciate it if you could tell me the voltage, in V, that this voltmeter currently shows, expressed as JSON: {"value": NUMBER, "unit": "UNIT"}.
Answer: {"value": 5, "unit": "V"}
